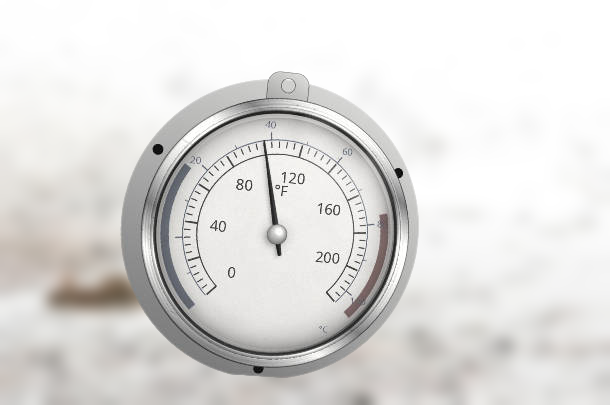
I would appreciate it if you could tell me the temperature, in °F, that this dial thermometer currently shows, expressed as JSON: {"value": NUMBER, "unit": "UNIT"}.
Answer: {"value": 100, "unit": "°F"}
